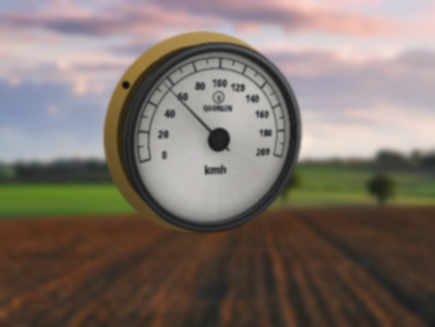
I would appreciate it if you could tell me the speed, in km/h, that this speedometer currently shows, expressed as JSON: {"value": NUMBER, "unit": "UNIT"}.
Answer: {"value": 55, "unit": "km/h"}
